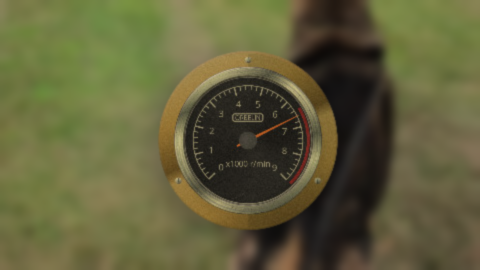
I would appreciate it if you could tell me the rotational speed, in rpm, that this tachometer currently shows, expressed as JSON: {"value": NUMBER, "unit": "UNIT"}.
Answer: {"value": 6600, "unit": "rpm"}
